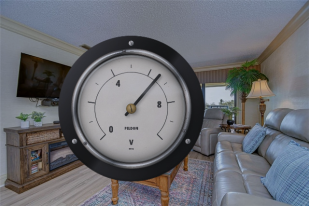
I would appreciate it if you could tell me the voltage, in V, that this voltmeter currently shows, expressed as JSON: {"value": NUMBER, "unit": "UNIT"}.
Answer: {"value": 6.5, "unit": "V"}
